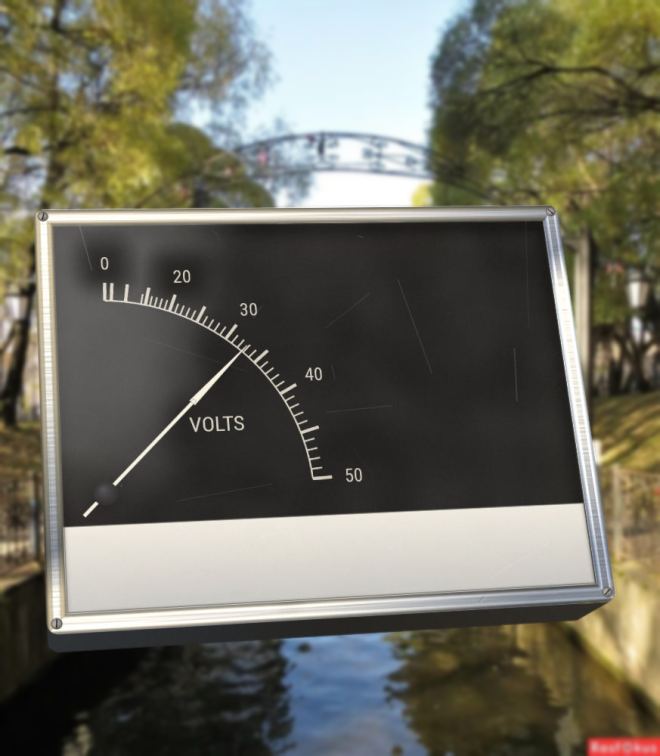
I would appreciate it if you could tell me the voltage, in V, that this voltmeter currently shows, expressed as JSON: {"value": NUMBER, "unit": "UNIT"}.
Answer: {"value": 33, "unit": "V"}
